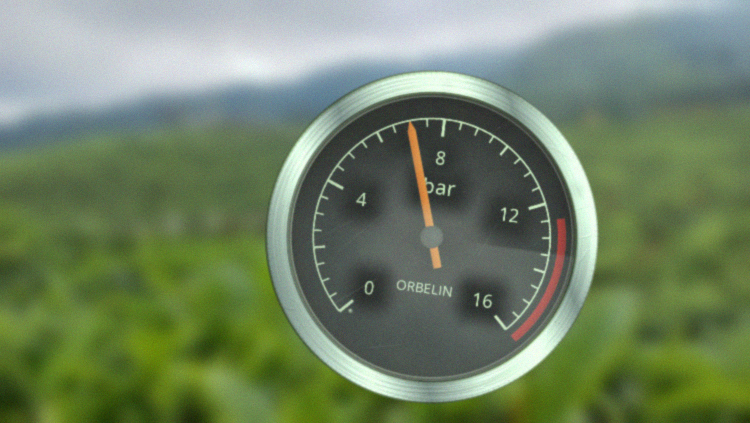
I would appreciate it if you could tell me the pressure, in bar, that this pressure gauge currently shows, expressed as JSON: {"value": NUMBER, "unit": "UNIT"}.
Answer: {"value": 7, "unit": "bar"}
